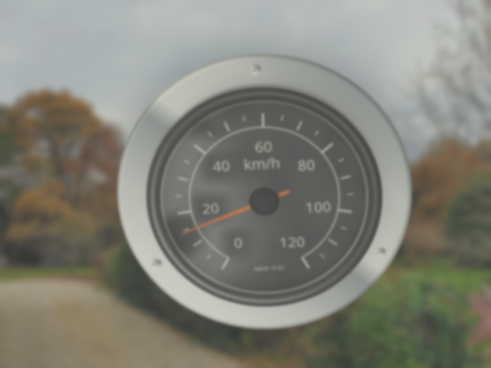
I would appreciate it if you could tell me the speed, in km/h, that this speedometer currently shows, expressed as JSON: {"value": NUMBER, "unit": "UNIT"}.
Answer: {"value": 15, "unit": "km/h"}
